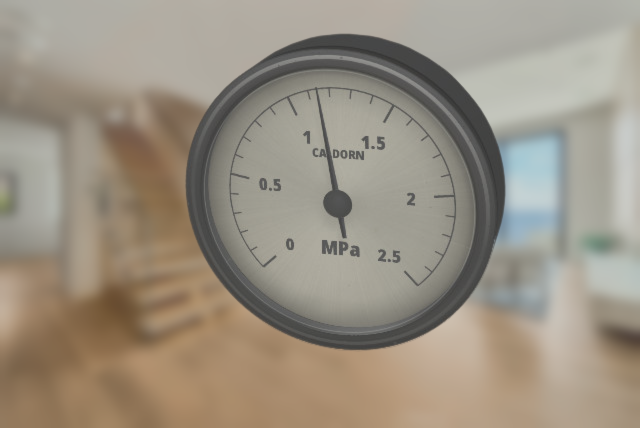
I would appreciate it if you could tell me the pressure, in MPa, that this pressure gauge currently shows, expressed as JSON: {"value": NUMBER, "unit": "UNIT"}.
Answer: {"value": 1.15, "unit": "MPa"}
